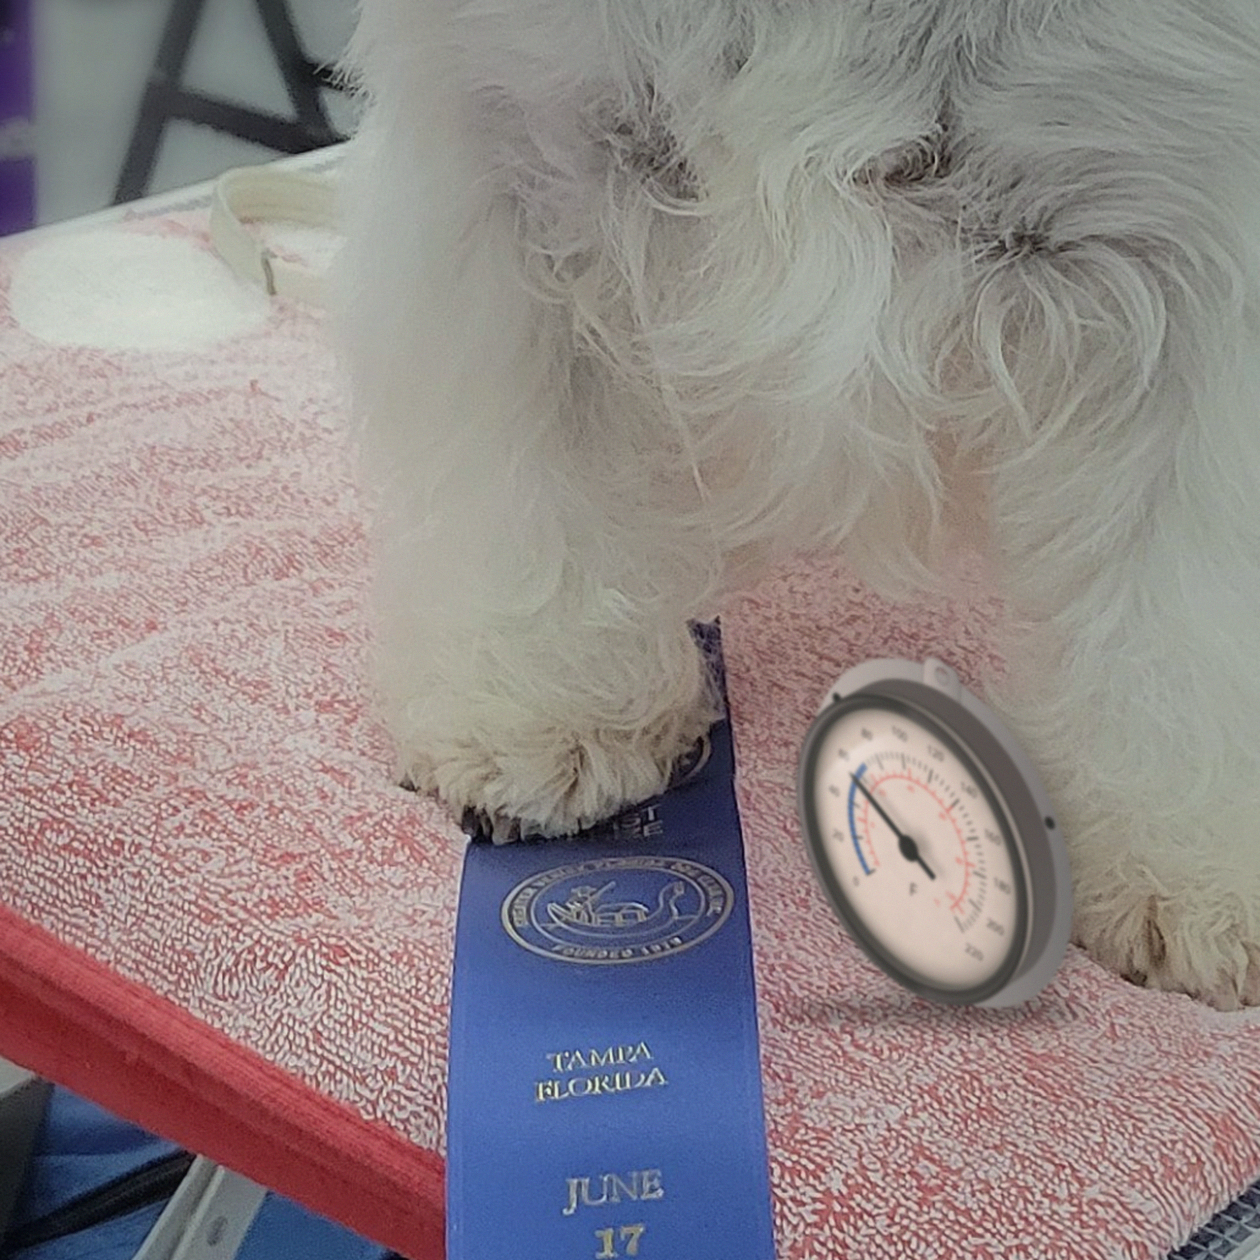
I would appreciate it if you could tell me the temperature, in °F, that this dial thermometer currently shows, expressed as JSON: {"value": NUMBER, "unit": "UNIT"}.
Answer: {"value": 60, "unit": "°F"}
